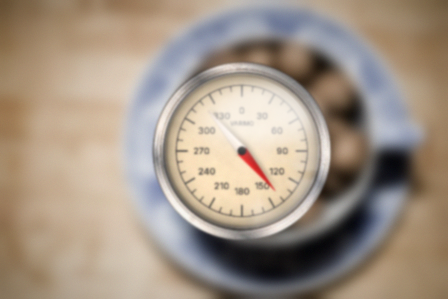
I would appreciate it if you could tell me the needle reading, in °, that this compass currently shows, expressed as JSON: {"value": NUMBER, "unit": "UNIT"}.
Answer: {"value": 140, "unit": "°"}
